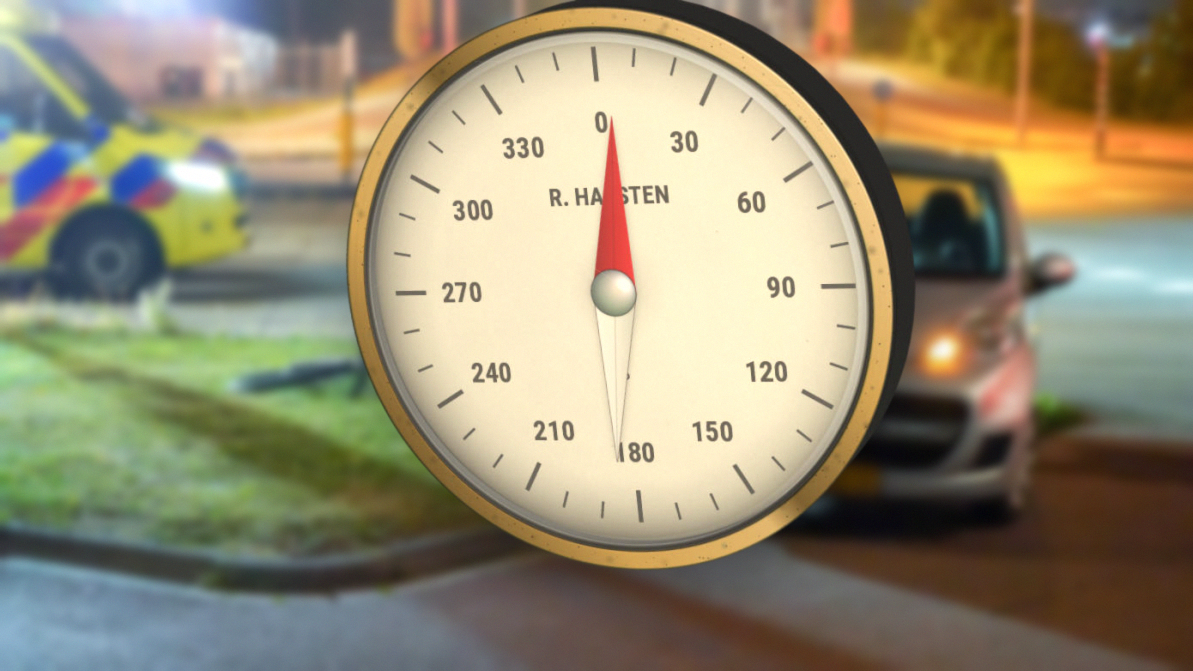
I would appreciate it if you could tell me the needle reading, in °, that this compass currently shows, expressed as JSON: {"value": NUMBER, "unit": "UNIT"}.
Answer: {"value": 5, "unit": "°"}
